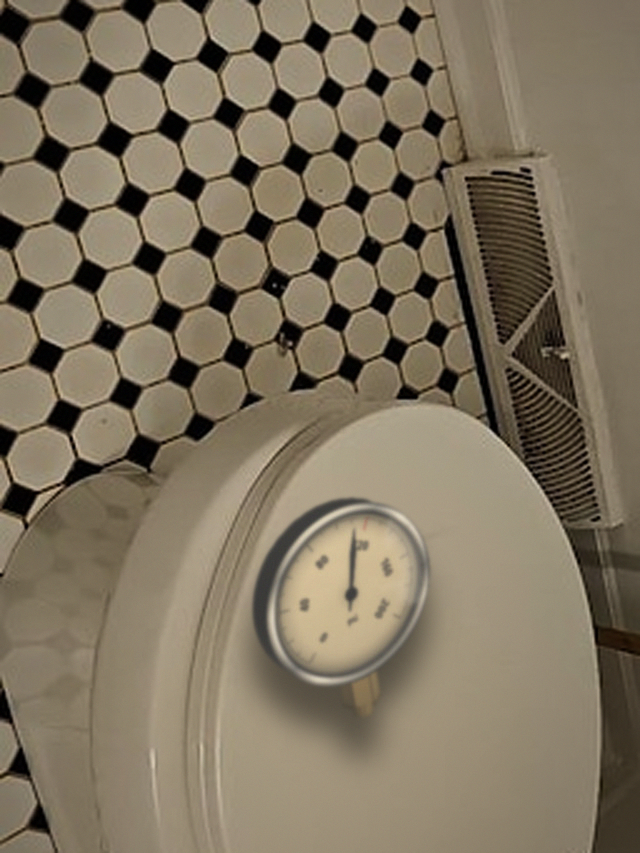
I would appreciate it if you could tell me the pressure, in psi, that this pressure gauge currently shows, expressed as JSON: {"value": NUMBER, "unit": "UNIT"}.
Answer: {"value": 110, "unit": "psi"}
